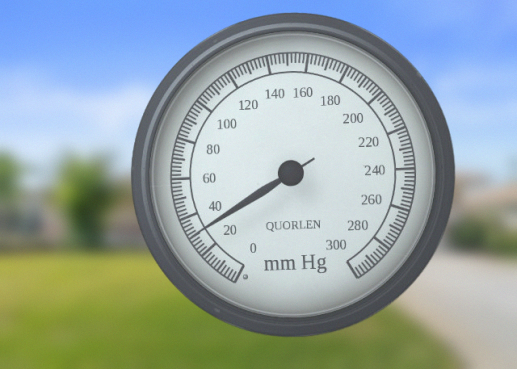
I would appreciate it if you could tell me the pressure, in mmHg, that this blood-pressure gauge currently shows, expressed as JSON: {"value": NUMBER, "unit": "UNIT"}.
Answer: {"value": 30, "unit": "mmHg"}
